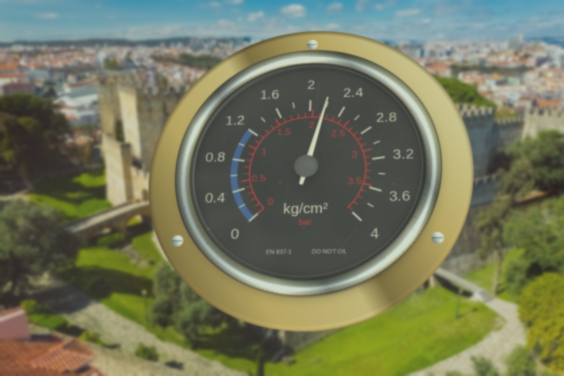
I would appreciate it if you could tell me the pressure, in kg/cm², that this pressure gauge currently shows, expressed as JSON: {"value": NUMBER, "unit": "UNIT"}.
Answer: {"value": 2.2, "unit": "kg/cm²"}
